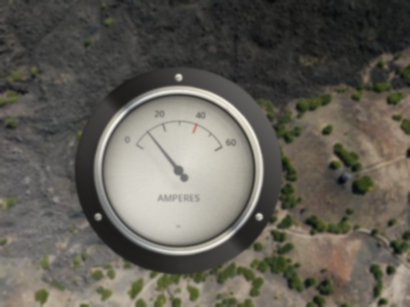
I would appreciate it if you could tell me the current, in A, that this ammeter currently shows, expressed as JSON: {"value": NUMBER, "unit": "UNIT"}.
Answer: {"value": 10, "unit": "A"}
